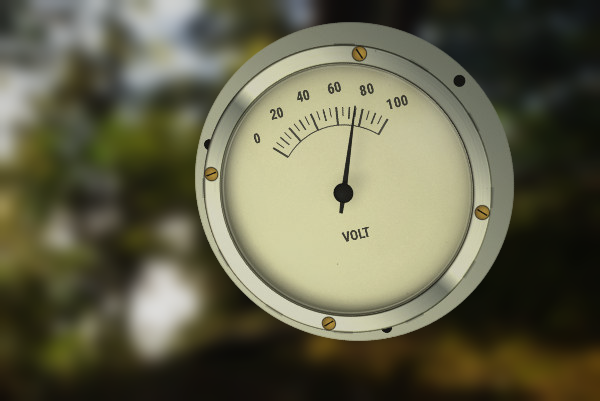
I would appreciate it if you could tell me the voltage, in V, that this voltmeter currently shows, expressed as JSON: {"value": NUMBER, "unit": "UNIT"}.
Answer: {"value": 75, "unit": "V"}
